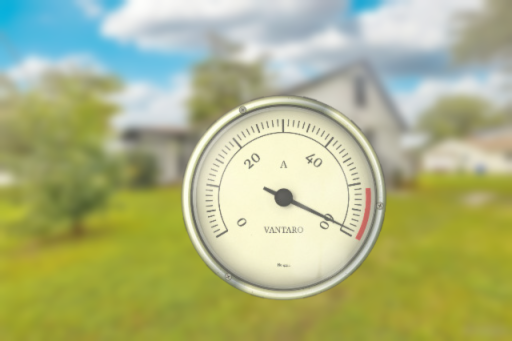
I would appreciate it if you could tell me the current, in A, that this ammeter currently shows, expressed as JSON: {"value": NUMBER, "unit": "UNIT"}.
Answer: {"value": 59, "unit": "A"}
